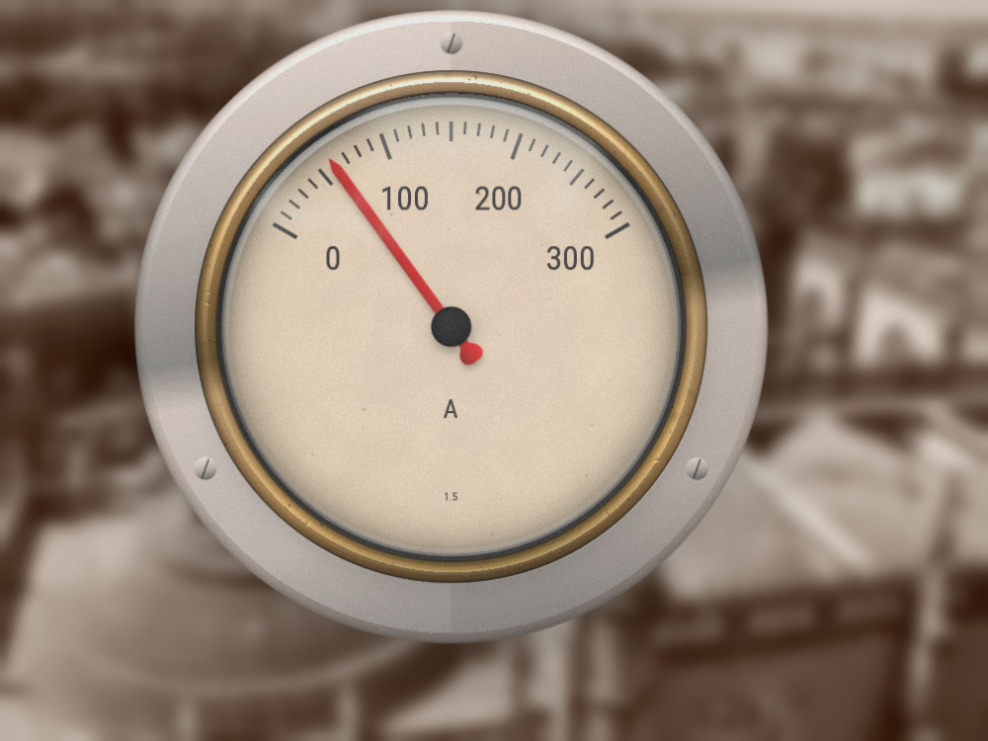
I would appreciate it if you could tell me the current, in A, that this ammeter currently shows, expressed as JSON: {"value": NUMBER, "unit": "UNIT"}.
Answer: {"value": 60, "unit": "A"}
